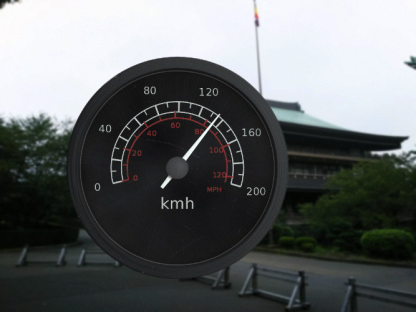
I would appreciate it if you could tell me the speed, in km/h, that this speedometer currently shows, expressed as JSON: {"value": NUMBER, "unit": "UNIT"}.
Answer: {"value": 135, "unit": "km/h"}
